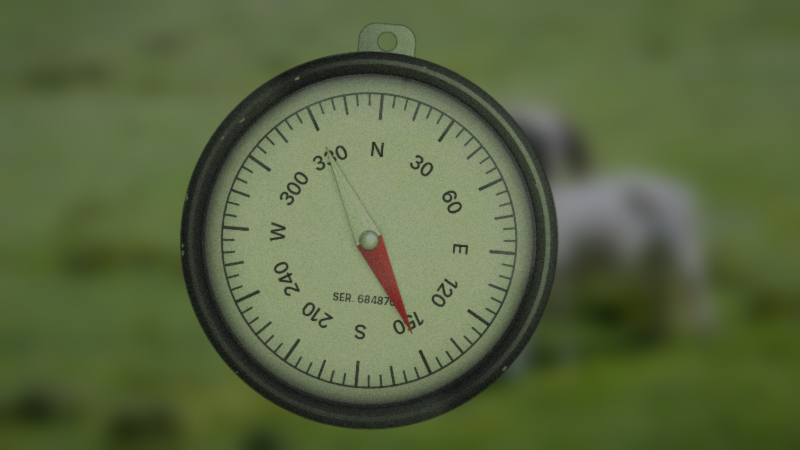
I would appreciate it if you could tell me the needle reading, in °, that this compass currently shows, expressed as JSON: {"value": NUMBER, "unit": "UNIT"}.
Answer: {"value": 150, "unit": "°"}
